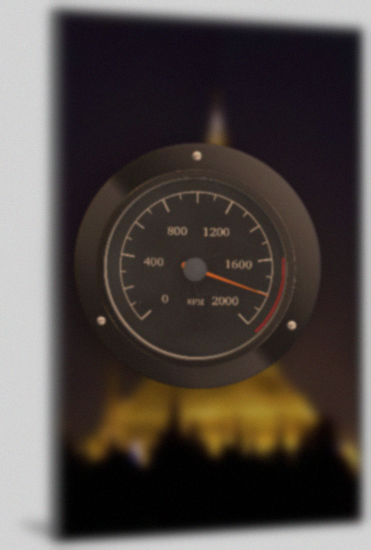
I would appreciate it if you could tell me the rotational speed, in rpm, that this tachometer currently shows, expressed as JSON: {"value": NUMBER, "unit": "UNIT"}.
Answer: {"value": 1800, "unit": "rpm"}
